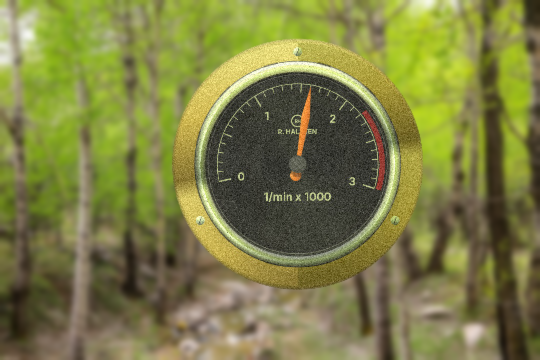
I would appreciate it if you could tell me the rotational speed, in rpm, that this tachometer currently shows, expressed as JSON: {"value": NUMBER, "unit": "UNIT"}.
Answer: {"value": 1600, "unit": "rpm"}
